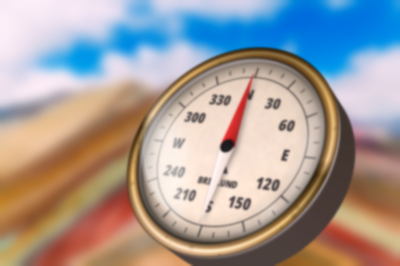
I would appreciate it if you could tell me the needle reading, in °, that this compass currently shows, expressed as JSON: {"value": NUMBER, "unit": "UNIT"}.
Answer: {"value": 0, "unit": "°"}
